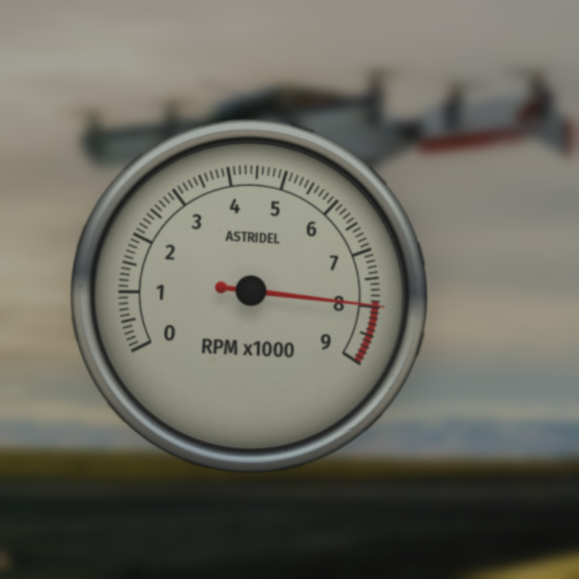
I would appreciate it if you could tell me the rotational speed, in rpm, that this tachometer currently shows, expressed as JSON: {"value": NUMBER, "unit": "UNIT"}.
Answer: {"value": 8000, "unit": "rpm"}
